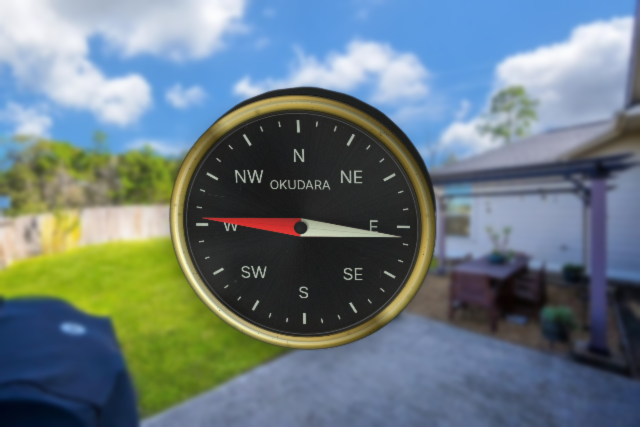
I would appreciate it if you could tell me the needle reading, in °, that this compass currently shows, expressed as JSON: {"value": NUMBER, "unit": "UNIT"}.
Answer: {"value": 275, "unit": "°"}
